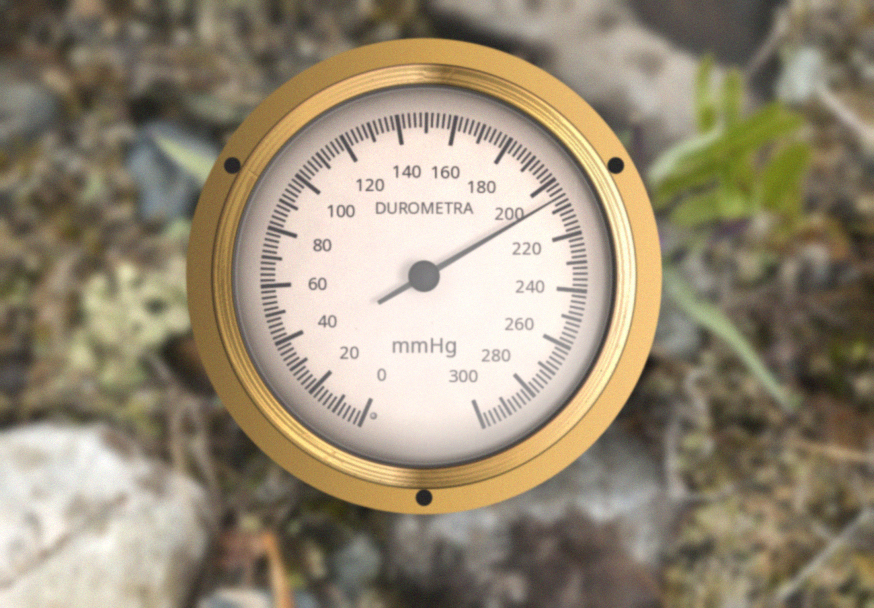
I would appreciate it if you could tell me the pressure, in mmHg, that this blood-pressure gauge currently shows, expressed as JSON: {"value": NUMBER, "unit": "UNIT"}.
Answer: {"value": 206, "unit": "mmHg"}
